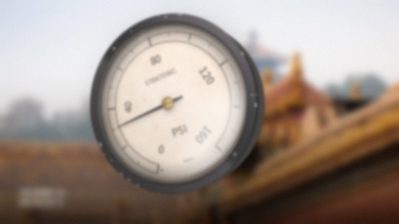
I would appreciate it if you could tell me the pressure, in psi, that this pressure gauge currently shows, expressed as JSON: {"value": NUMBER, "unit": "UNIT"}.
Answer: {"value": 30, "unit": "psi"}
